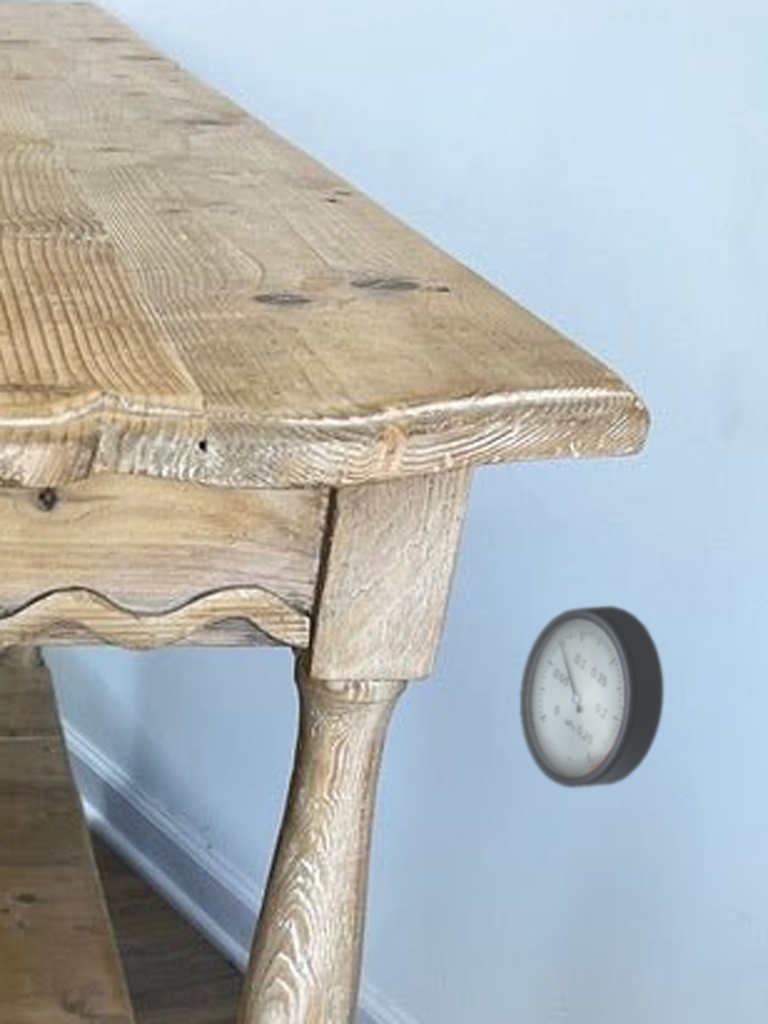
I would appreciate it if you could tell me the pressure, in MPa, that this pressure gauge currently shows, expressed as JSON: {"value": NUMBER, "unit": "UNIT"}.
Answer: {"value": 0.075, "unit": "MPa"}
